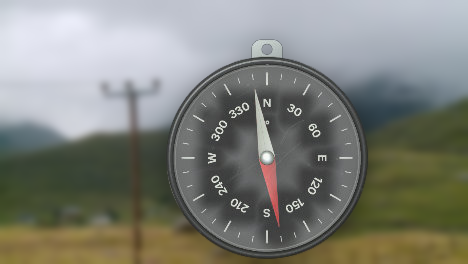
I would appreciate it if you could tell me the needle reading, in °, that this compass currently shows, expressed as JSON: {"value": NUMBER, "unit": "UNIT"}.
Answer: {"value": 170, "unit": "°"}
